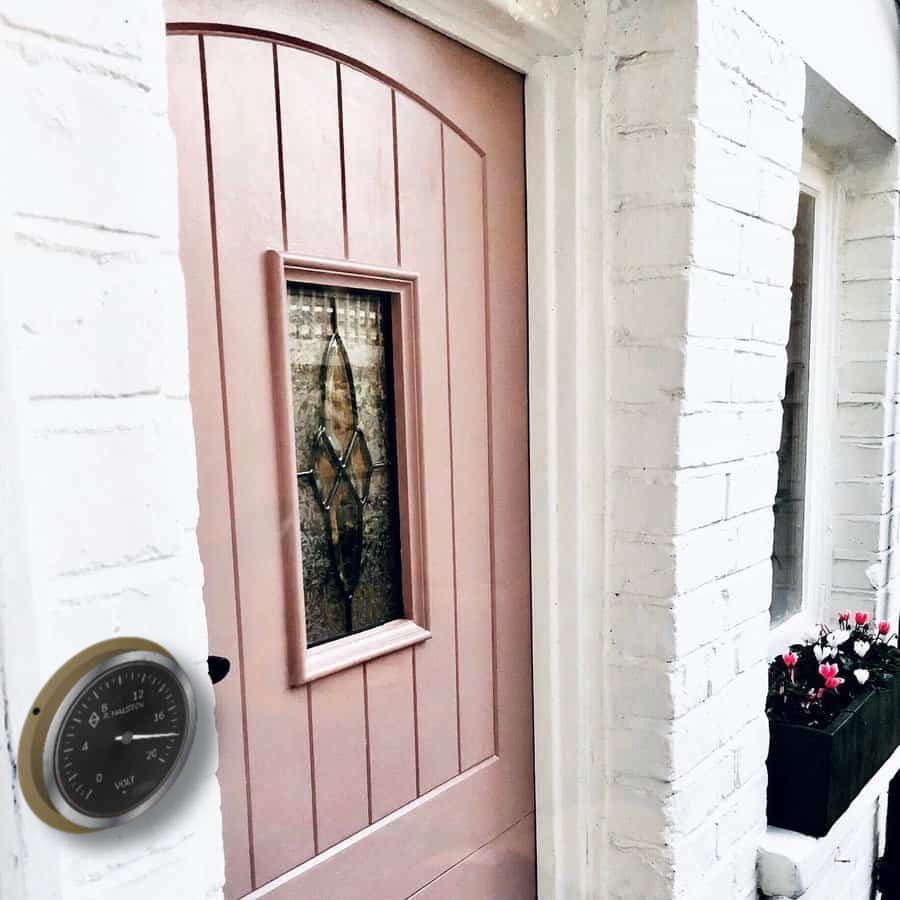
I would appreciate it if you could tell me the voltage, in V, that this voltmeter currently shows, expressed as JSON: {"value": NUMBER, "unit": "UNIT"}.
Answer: {"value": 18, "unit": "V"}
